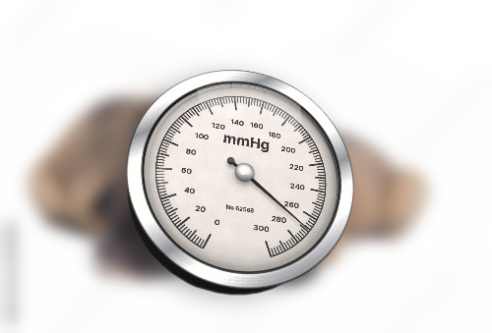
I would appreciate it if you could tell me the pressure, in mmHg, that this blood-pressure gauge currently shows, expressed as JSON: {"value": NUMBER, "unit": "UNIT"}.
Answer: {"value": 270, "unit": "mmHg"}
